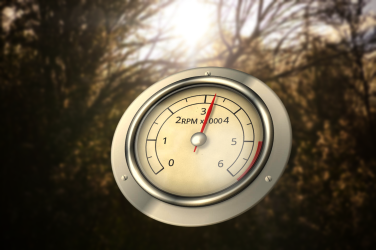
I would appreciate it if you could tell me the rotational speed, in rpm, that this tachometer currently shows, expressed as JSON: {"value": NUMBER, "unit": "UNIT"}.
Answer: {"value": 3250, "unit": "rpm"}
